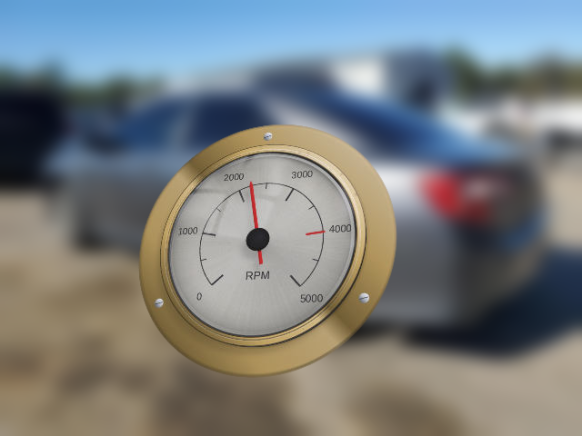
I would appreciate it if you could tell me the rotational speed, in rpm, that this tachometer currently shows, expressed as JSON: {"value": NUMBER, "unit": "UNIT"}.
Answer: {"value": 2250, "unit": "rpm"}
